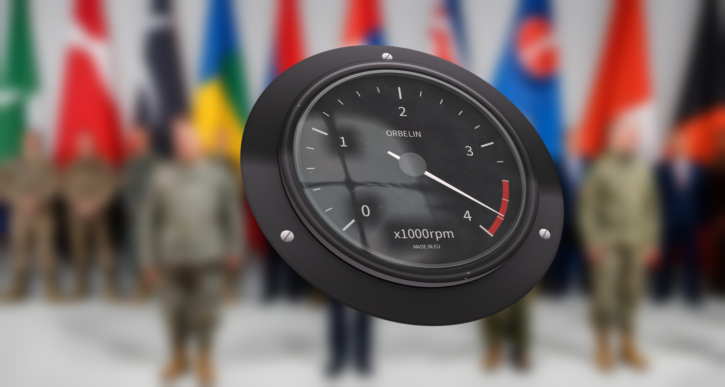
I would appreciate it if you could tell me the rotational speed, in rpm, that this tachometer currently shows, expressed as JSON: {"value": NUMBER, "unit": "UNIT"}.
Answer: {"value": 3800, "unit": "rpm"}
